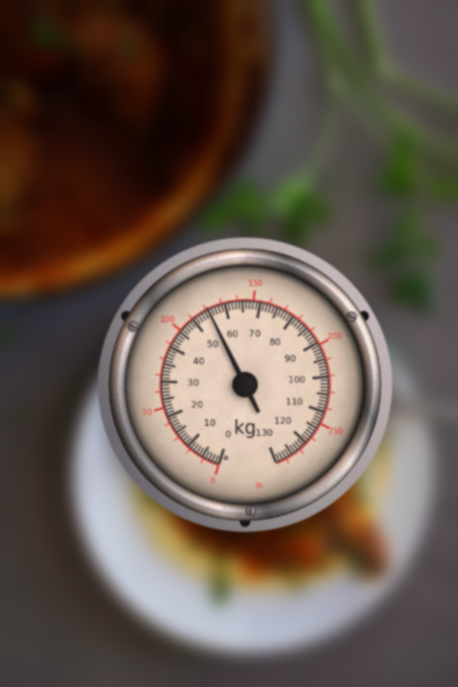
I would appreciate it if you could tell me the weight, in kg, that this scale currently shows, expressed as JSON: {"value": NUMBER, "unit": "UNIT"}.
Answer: {"value": 55, "unit": "kg"}
